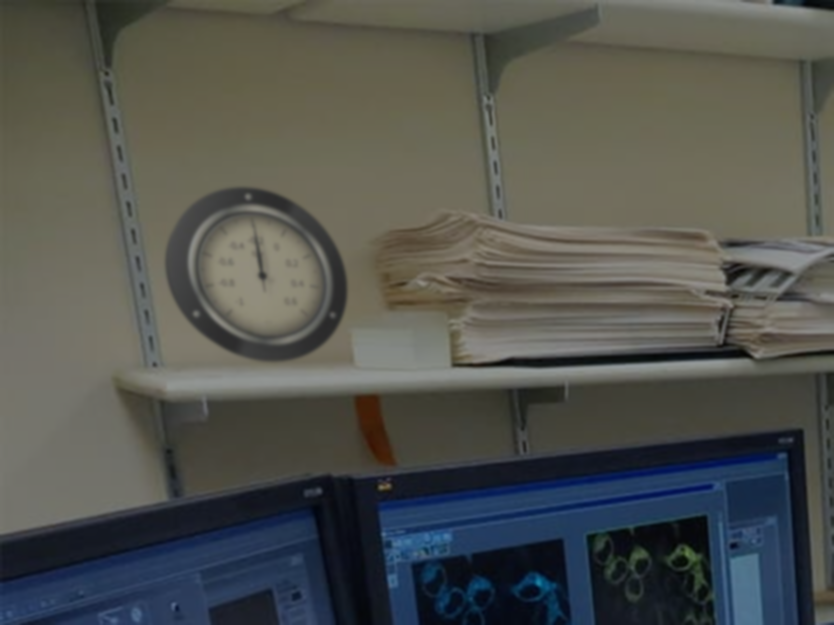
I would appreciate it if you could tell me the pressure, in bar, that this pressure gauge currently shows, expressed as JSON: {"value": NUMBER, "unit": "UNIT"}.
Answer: {"value": -0.2, "unit": "bar"}
